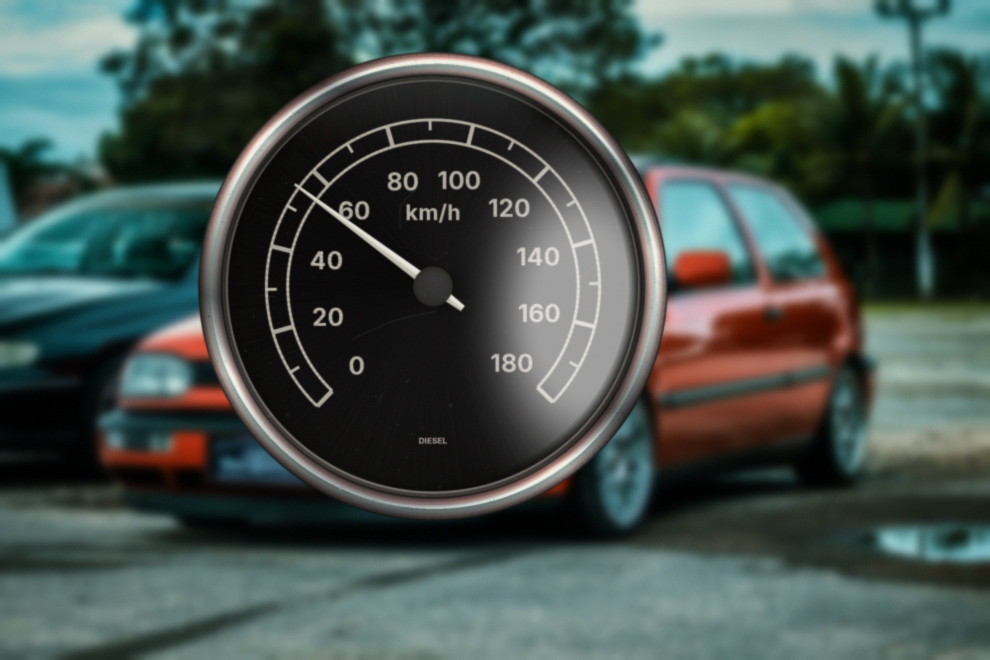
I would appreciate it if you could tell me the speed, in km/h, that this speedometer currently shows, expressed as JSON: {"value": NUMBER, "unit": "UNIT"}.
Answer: {"value": 55, "unit": "km/h"}
